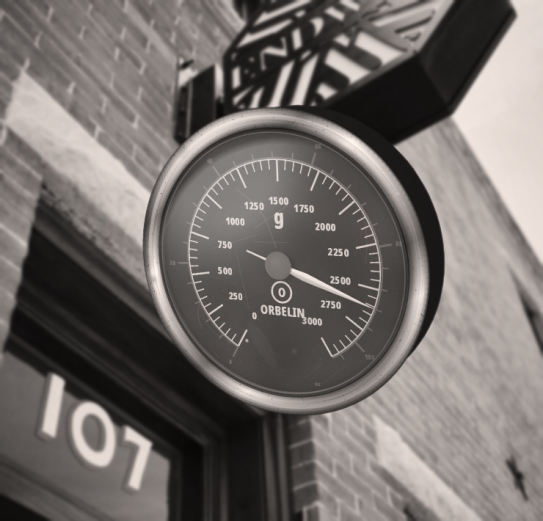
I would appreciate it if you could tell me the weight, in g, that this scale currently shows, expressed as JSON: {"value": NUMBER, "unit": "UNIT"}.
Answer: {"value": 2600, "unit": "g"}
